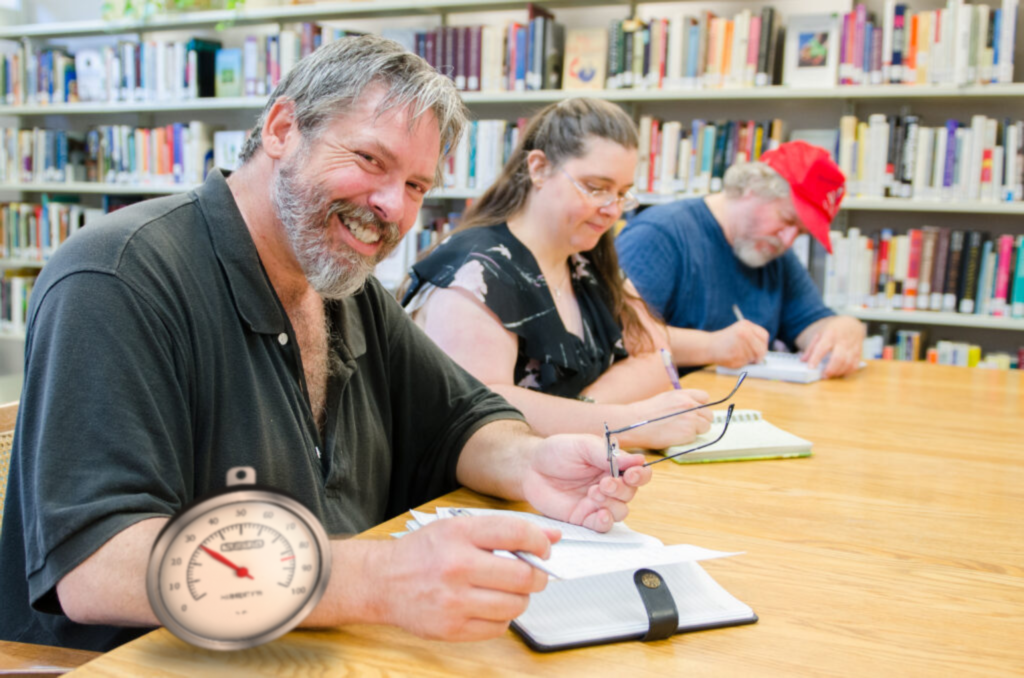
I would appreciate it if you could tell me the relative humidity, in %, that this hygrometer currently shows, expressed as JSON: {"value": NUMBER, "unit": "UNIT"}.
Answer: {"value": 30, "unit": "%"}
